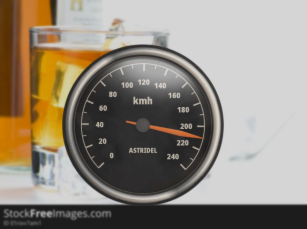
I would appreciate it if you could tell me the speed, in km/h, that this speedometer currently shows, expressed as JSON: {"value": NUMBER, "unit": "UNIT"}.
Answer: {"value": 210, "unit": "km/h"}
